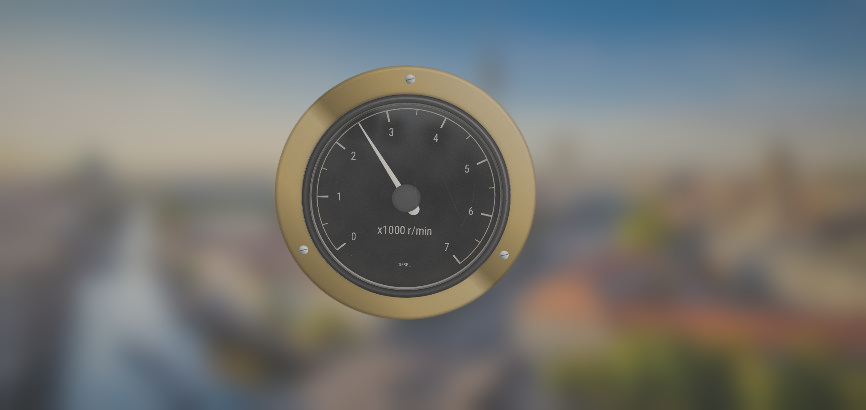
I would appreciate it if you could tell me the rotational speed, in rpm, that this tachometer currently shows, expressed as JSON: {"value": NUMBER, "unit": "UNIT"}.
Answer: {"value": 2500, "unit": "rpm"}
